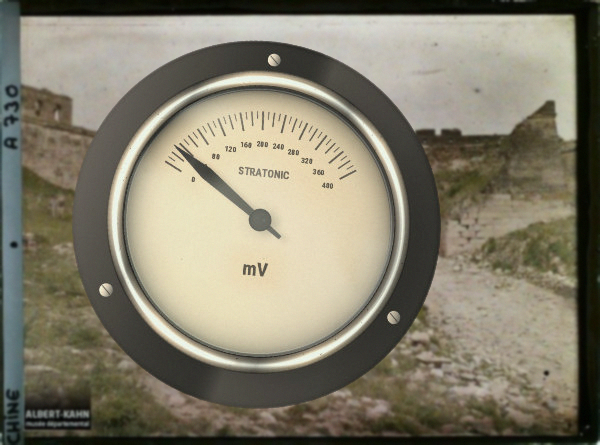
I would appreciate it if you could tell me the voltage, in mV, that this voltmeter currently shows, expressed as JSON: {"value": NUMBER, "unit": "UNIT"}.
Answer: {"value": 30, "unit": "mV"}
